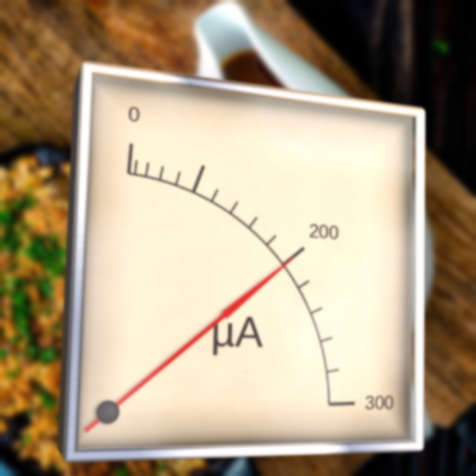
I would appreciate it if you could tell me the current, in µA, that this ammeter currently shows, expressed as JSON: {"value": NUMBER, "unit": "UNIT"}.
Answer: {"value": 200, "unit": "µA"}
